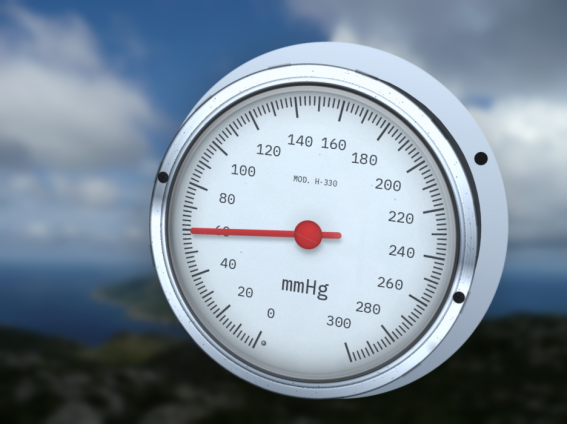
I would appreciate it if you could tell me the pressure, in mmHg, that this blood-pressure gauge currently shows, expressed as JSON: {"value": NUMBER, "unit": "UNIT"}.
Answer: {"value": 60, "unit": "mmHg"}
